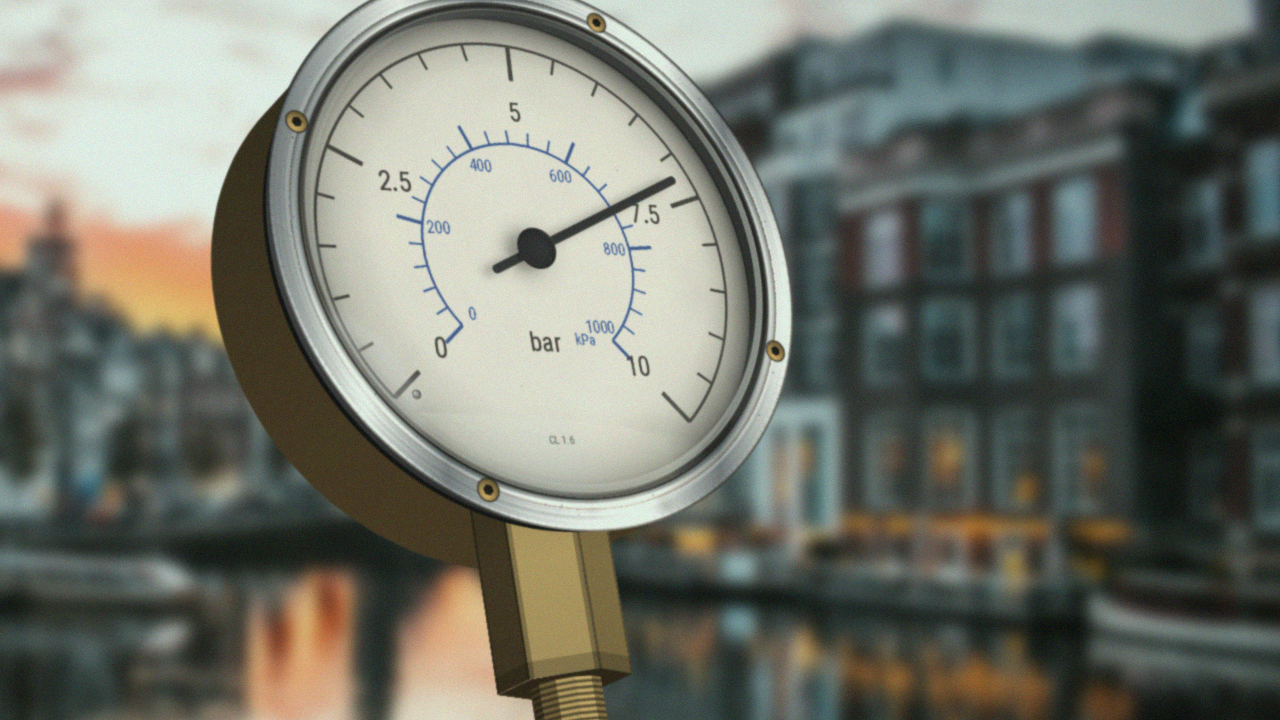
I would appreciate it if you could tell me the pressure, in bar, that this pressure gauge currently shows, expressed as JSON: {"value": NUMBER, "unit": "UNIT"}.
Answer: {"value": 7.25, "unit": "bar"}
